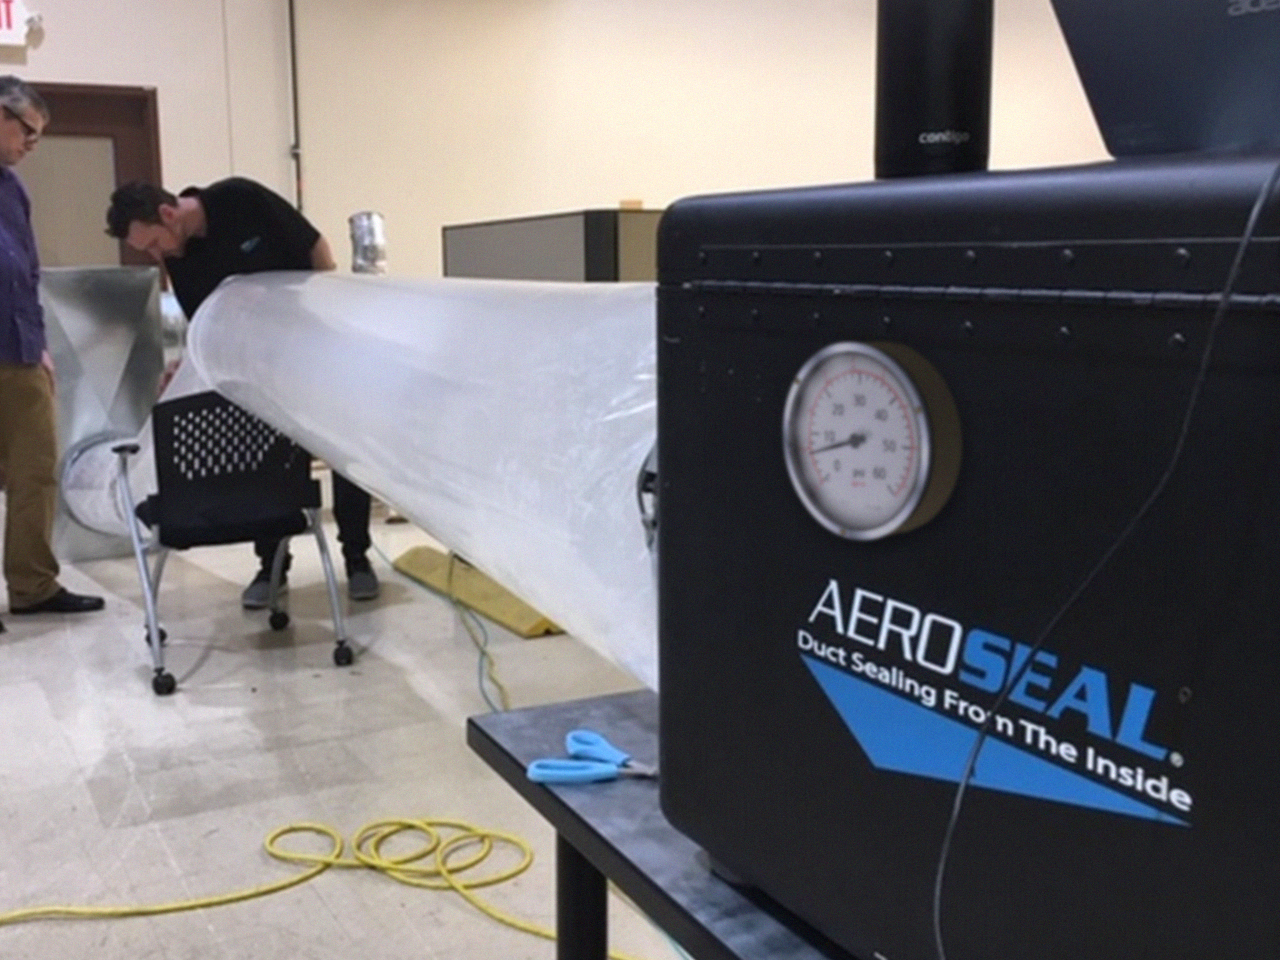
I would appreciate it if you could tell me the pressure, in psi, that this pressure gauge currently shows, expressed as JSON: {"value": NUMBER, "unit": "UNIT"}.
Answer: {"value": 6, "unit": "psi"}
